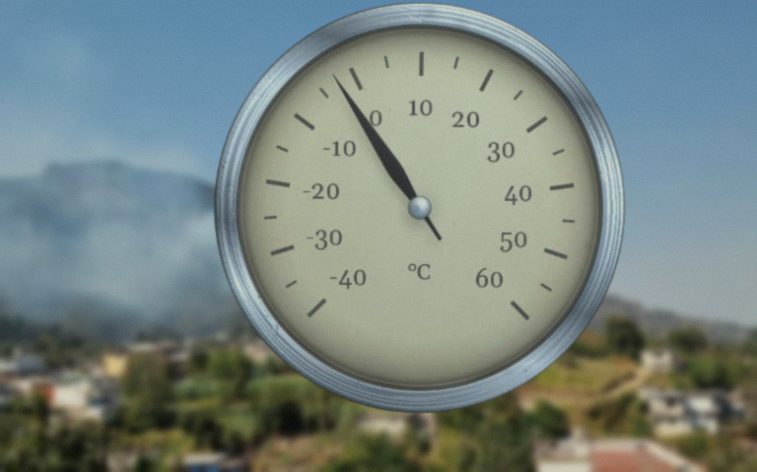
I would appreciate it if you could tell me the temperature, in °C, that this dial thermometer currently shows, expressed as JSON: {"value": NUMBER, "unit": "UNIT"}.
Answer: {"value": -2.5, "unit": "°C"}
